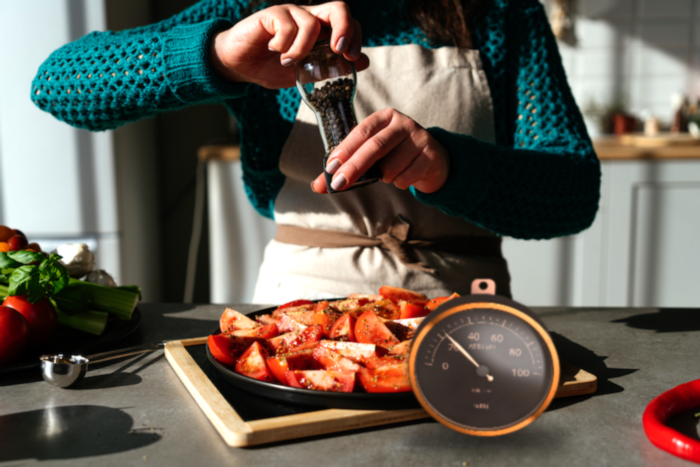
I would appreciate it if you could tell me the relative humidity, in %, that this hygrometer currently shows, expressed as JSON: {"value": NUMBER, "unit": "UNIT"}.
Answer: {"value": 24, "unit": "%"}
